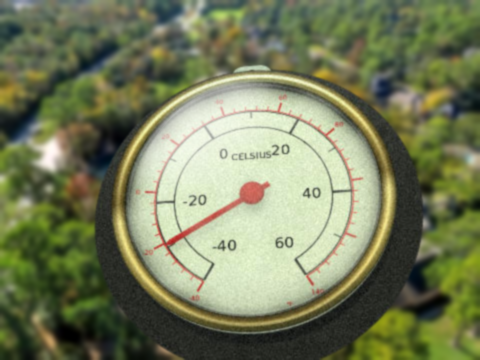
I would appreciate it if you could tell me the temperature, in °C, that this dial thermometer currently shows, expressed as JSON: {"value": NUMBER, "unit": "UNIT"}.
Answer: {"value": -30, "unit": "°C"}
